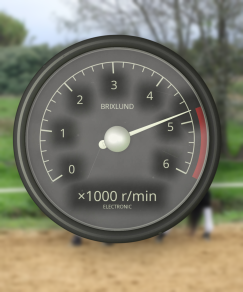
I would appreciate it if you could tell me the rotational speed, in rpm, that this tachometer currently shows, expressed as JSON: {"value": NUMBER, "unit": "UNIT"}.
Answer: {"value": 4800, "unit": "rpm"}
